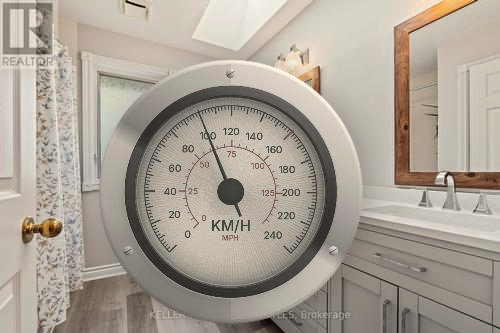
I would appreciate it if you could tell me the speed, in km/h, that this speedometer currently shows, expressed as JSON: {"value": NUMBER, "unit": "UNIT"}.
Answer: {"value": 100, "unit": "km/h"}
